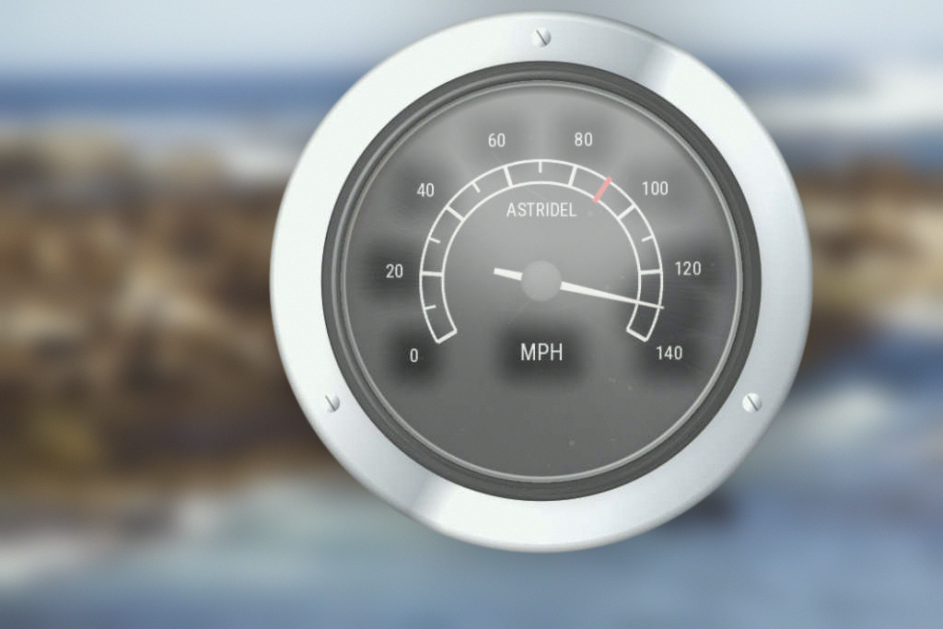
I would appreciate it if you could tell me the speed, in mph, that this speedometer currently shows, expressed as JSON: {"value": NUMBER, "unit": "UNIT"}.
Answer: {"value": 130, "unit": "mph"}
